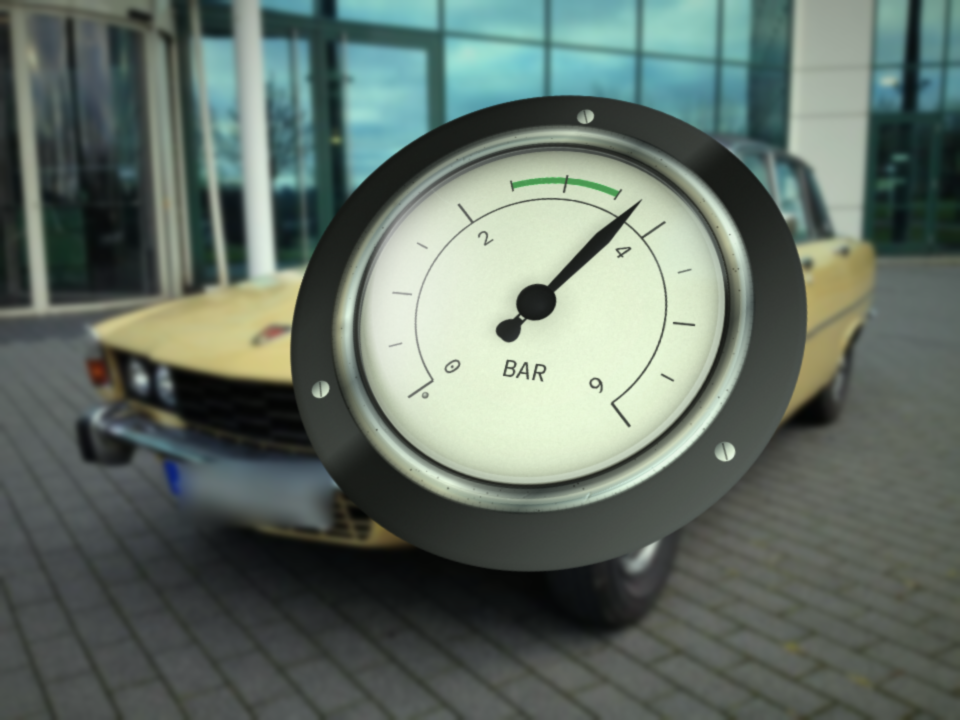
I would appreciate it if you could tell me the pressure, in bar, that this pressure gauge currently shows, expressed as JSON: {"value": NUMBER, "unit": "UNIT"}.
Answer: {"value": 3.75, "unit": "bar"}
